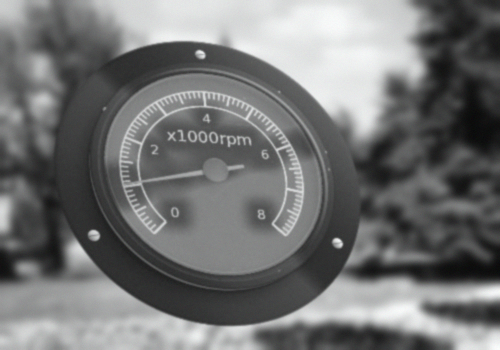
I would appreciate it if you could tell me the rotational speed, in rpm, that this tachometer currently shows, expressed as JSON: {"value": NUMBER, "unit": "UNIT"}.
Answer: {"value": 1000, "unit": "rpm"}
